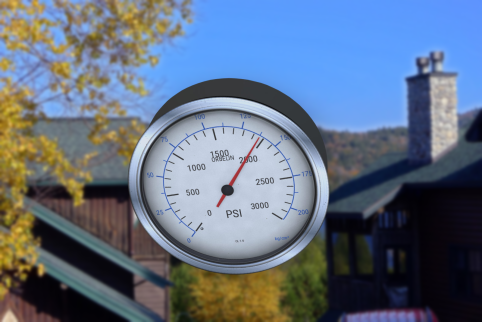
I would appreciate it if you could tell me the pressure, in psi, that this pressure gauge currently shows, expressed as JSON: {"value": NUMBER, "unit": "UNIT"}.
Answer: {"value": 1950, "unit": "psi"}
